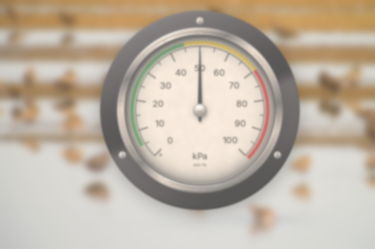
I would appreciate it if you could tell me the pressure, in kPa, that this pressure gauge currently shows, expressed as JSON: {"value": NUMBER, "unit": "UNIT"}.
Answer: {"value": 50, "unit": "kPa"}
